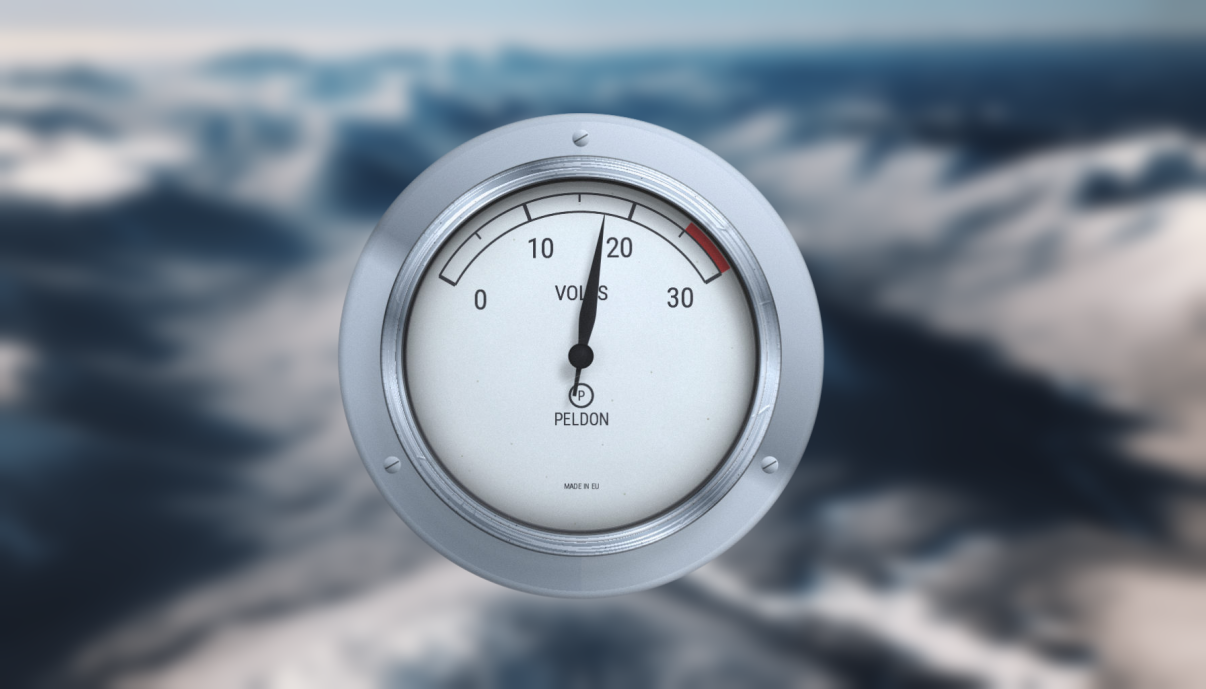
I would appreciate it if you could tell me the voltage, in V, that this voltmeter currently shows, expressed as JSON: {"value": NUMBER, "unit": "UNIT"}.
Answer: {"value": 17.5, "unit": "V"}
